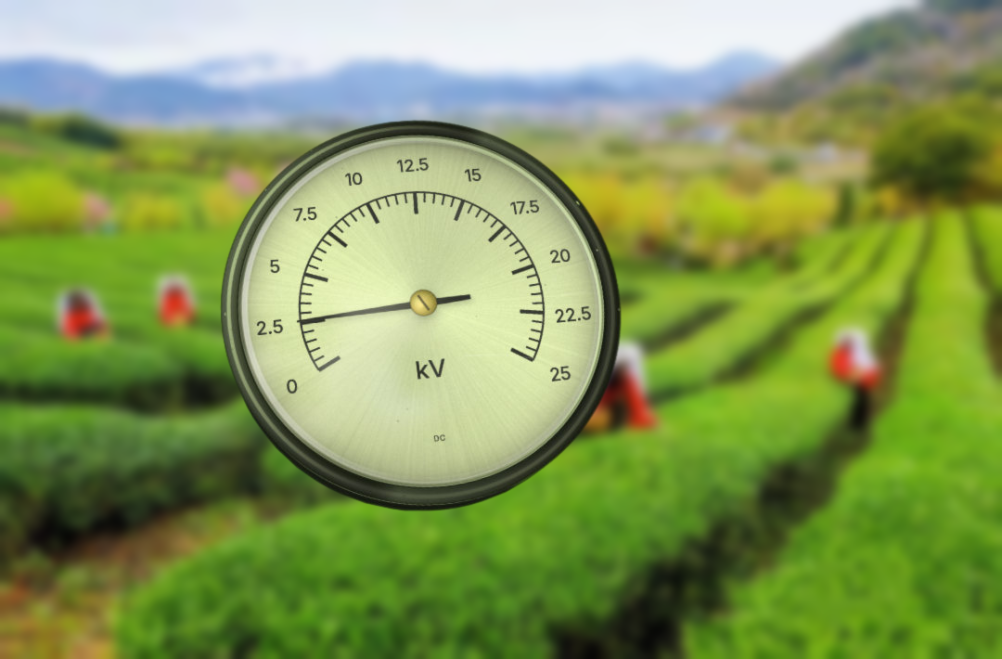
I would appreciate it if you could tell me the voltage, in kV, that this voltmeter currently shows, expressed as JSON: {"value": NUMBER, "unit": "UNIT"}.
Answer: {"value": 2.5, "unit": "kV"}
